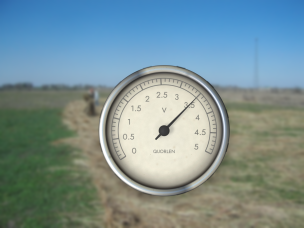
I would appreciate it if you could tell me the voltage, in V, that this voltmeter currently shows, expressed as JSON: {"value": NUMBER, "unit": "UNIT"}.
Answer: {"value": 3.5, "unit": "V"}
